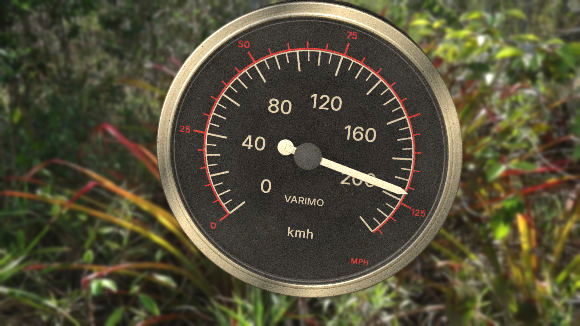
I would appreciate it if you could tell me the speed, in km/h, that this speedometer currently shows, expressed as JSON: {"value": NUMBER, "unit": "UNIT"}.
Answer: {"value": 195, "unit": "km/h"}
